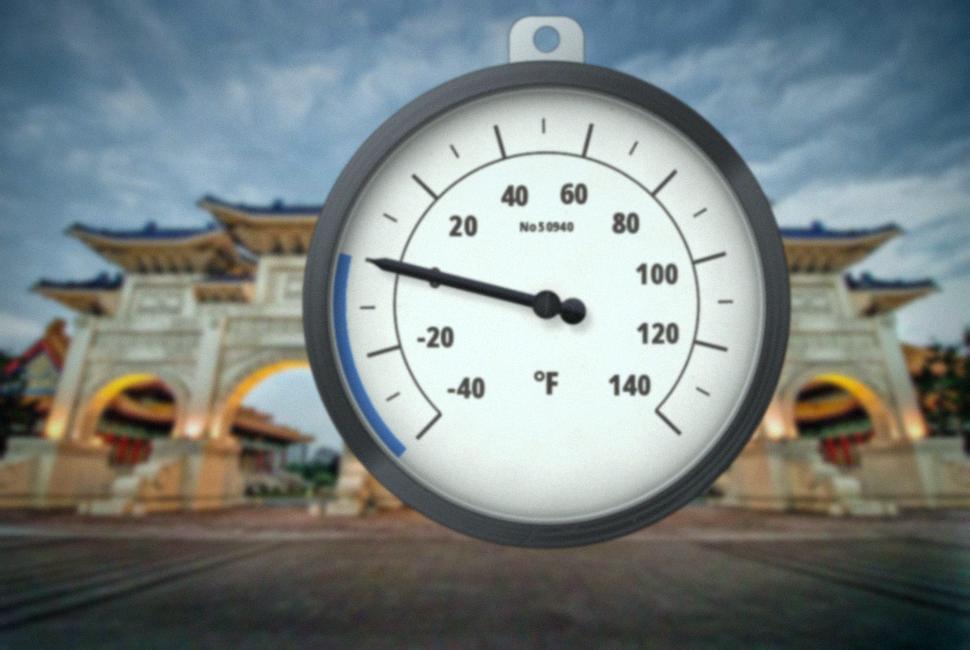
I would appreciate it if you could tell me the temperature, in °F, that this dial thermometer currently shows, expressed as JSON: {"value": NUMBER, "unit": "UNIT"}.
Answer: {"value": 0, "unit": "°F"}
